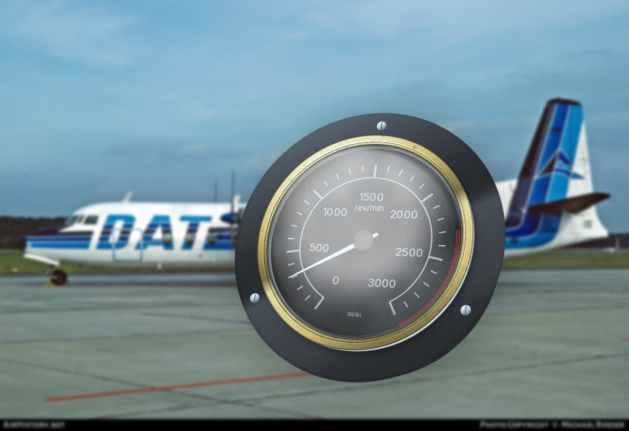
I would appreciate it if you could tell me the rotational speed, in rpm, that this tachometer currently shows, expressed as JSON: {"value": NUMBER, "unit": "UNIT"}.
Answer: {"value": 300, "unit": "rpm"}
